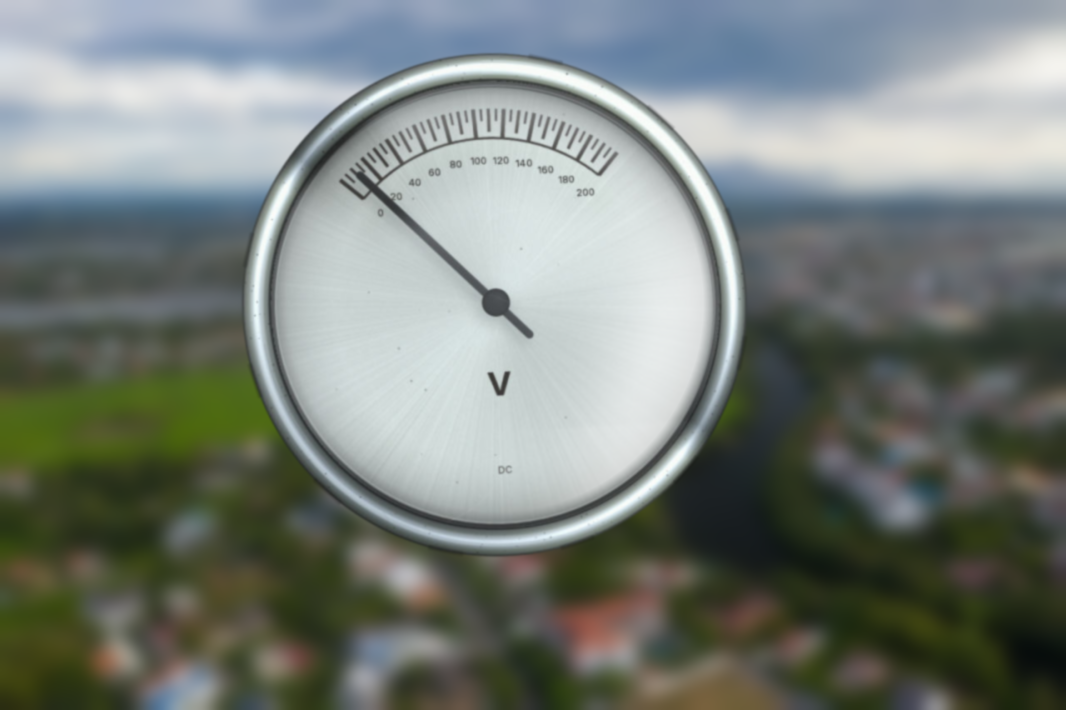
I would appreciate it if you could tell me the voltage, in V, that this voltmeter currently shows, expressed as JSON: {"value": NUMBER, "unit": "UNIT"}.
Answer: {"value": 10, "unit": "V"}
